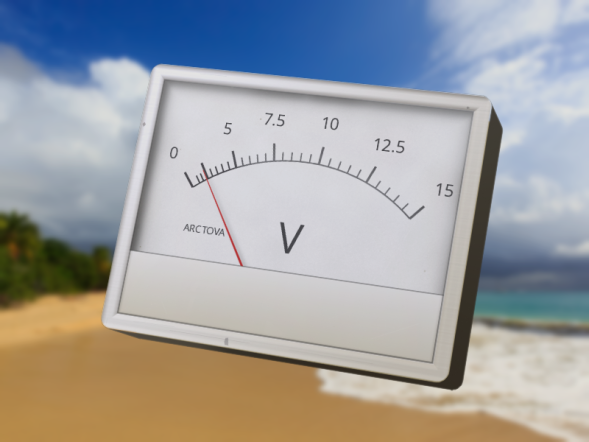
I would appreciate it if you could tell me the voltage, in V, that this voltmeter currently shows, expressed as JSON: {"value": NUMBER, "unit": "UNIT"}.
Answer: {"value": 2.5, "unit": "V"}
